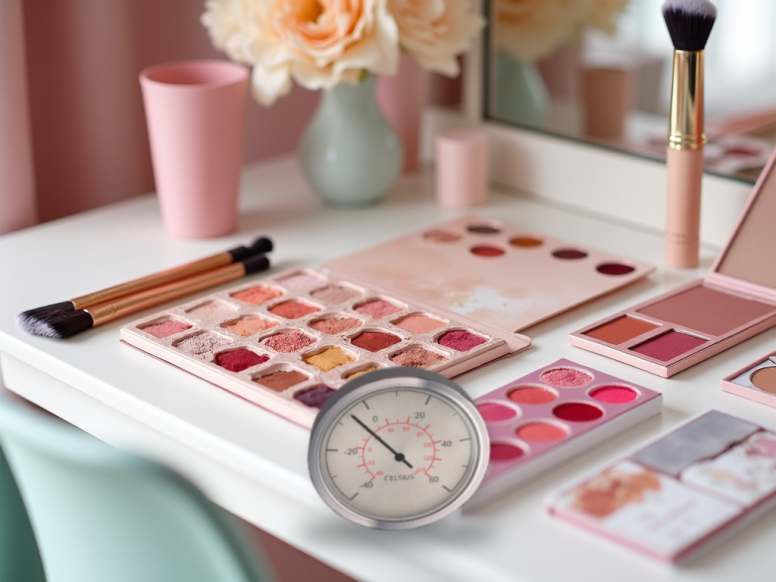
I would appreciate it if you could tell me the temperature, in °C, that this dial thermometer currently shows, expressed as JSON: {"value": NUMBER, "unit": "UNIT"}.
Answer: {"value": -5, "unit": "°C"}
